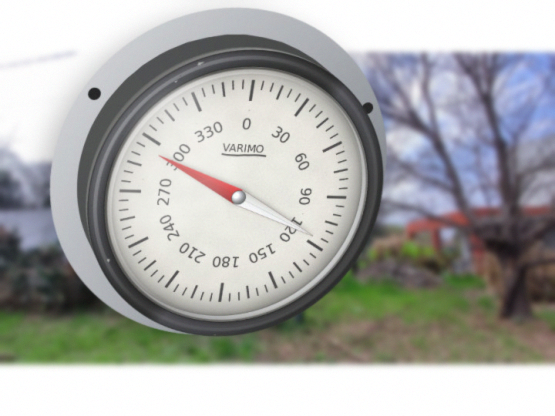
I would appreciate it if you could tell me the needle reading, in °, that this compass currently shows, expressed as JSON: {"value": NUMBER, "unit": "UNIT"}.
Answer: {"value": 295, "unit": "°"}
